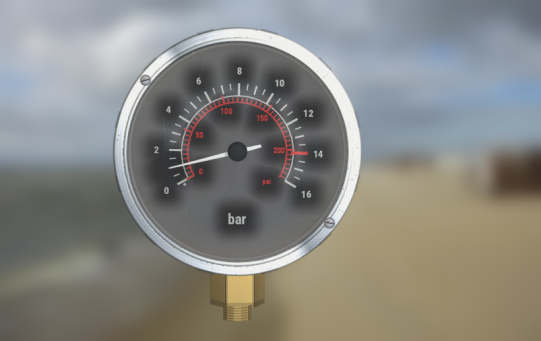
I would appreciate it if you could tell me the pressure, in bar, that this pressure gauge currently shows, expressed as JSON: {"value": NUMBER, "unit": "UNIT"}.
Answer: {"value": 1, "unit": "bar"}
